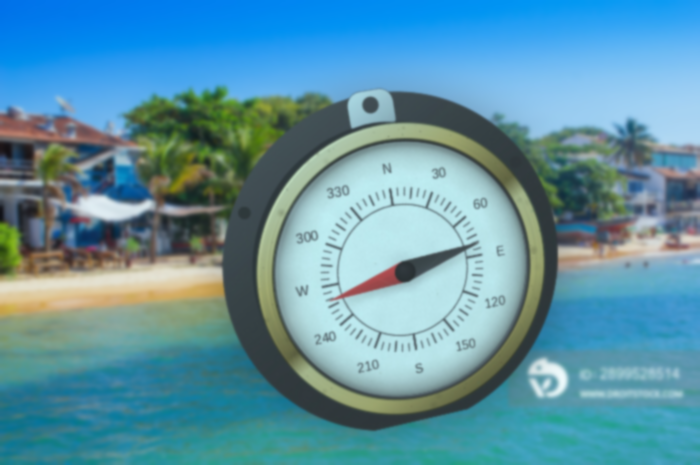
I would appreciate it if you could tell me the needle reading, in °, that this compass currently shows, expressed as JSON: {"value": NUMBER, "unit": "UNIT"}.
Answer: {"value": 260, "unit": "°"}
